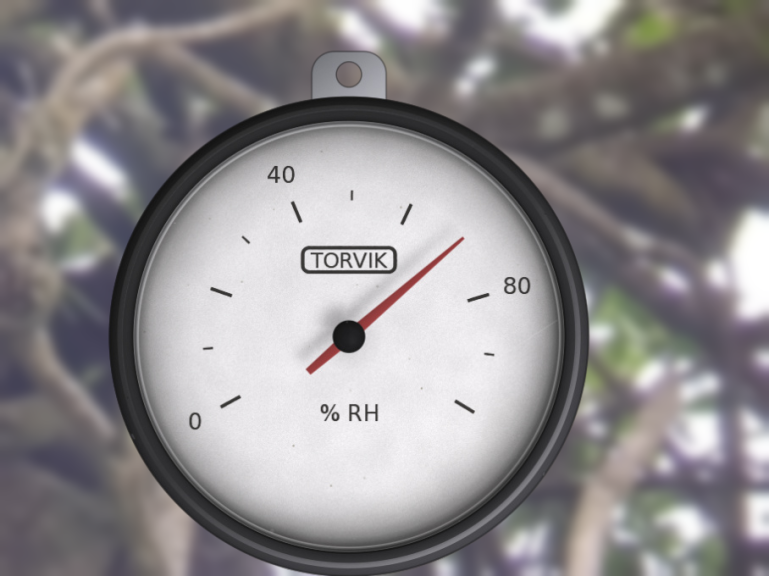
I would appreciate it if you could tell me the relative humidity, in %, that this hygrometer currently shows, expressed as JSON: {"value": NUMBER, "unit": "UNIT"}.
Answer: {"value": 70, "unit": "%"}
